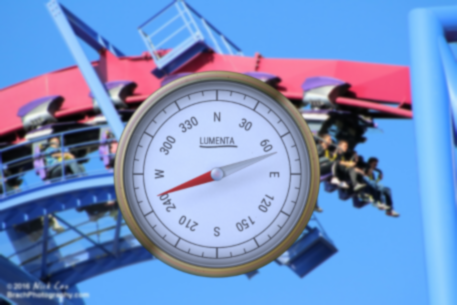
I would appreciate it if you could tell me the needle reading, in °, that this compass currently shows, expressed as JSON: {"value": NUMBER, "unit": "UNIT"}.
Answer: {"value": 250, "unit": "°"}
